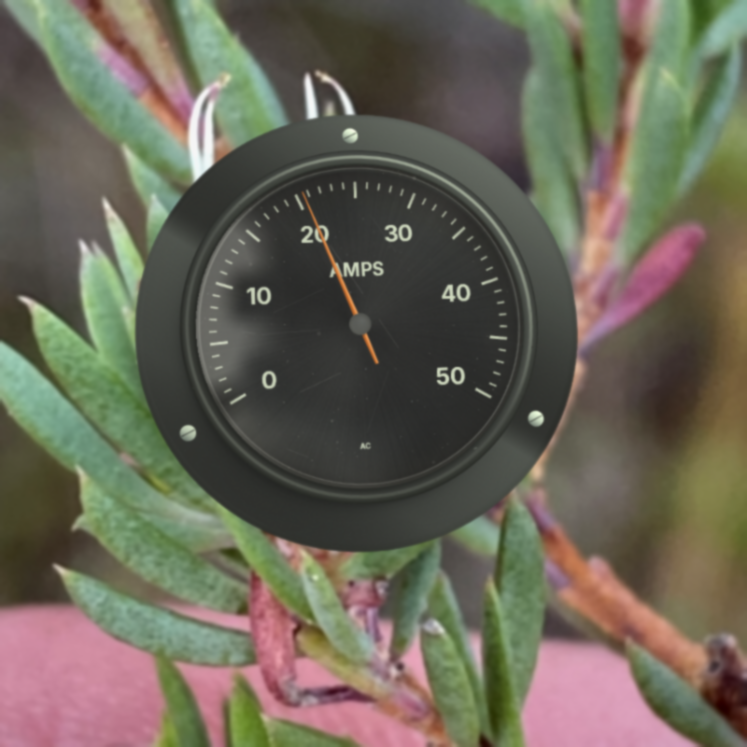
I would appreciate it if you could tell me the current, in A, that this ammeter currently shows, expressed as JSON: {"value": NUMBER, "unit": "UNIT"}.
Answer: {"value": 20.5, "unit": "A"}
